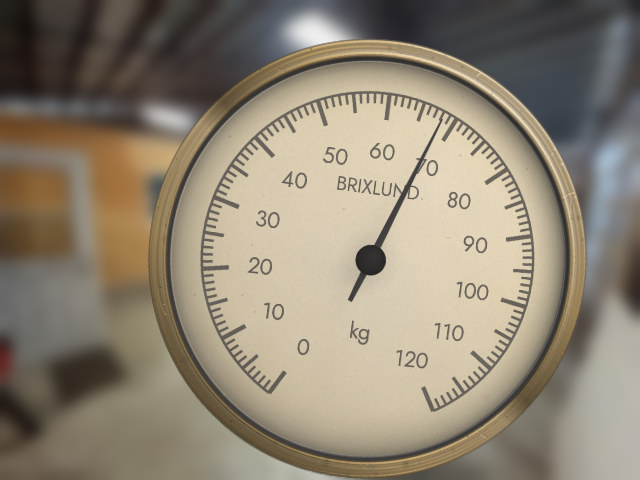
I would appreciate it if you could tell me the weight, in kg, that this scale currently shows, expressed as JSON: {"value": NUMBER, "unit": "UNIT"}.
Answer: {"value": 68, "unit": "kg"}
